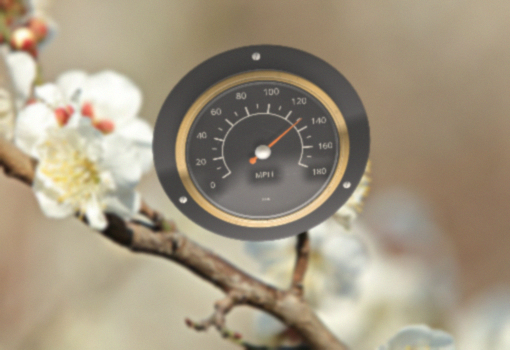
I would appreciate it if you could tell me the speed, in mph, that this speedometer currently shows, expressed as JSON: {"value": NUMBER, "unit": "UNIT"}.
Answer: {"value": 130, "unit": "mph"}
